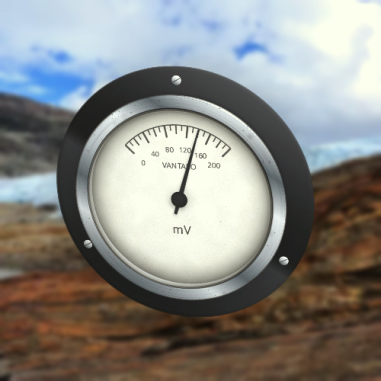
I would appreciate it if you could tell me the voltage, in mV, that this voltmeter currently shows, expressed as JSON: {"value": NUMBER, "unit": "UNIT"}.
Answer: {"value": 140, "unit": "mV"}
